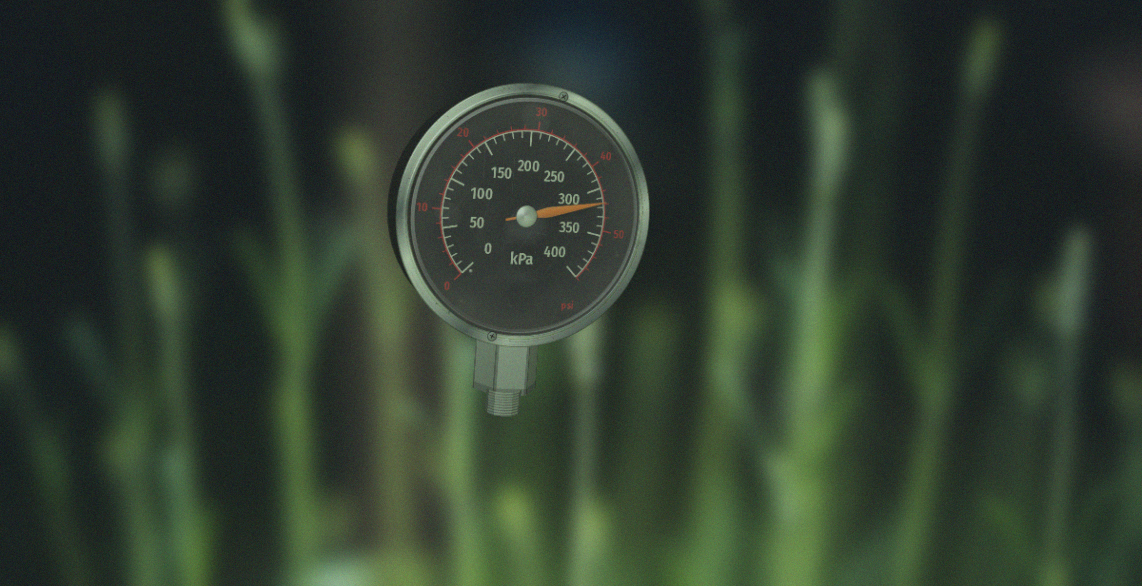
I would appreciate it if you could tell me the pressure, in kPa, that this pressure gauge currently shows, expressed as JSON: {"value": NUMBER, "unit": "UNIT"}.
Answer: {"value": 315, "unit": "kPa"}
